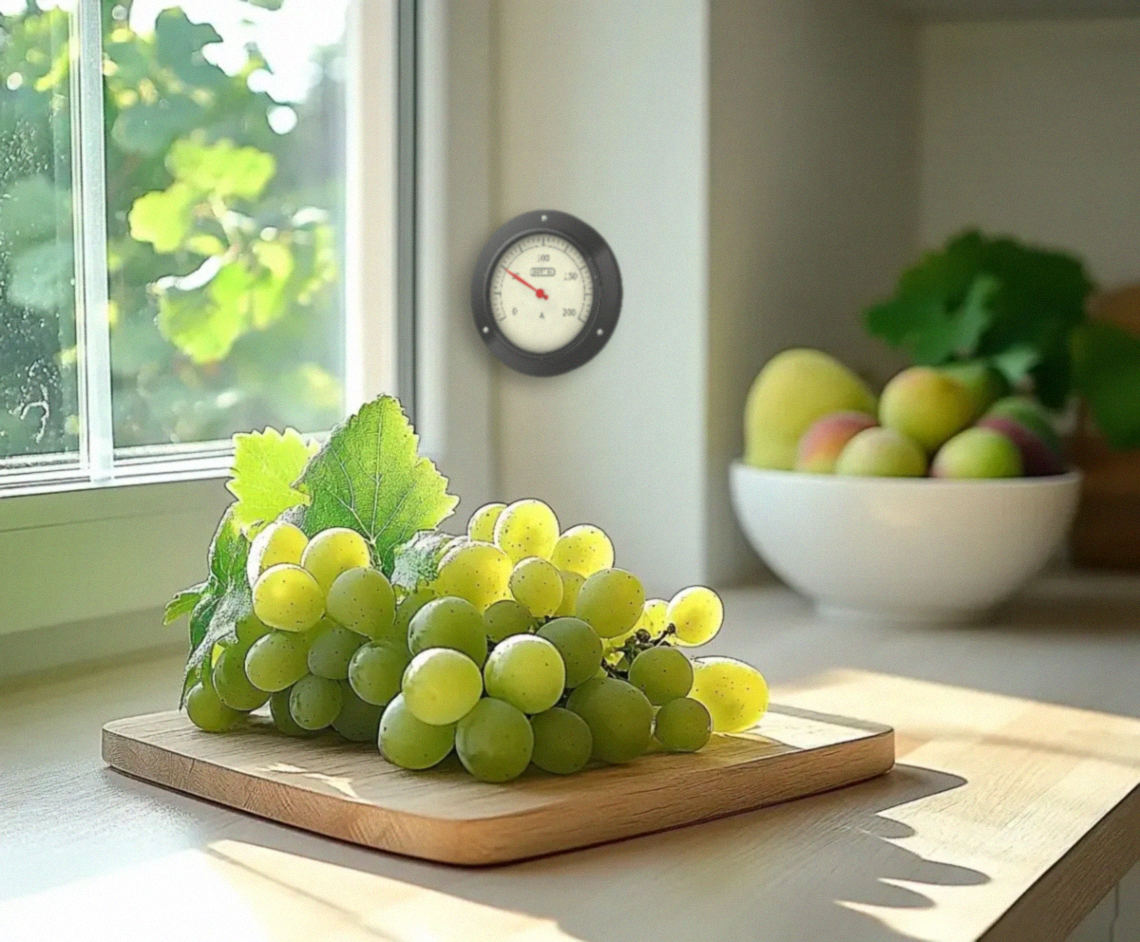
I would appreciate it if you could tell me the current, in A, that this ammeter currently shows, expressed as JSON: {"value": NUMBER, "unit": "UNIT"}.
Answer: {"value": 50, "unit": "A"}
